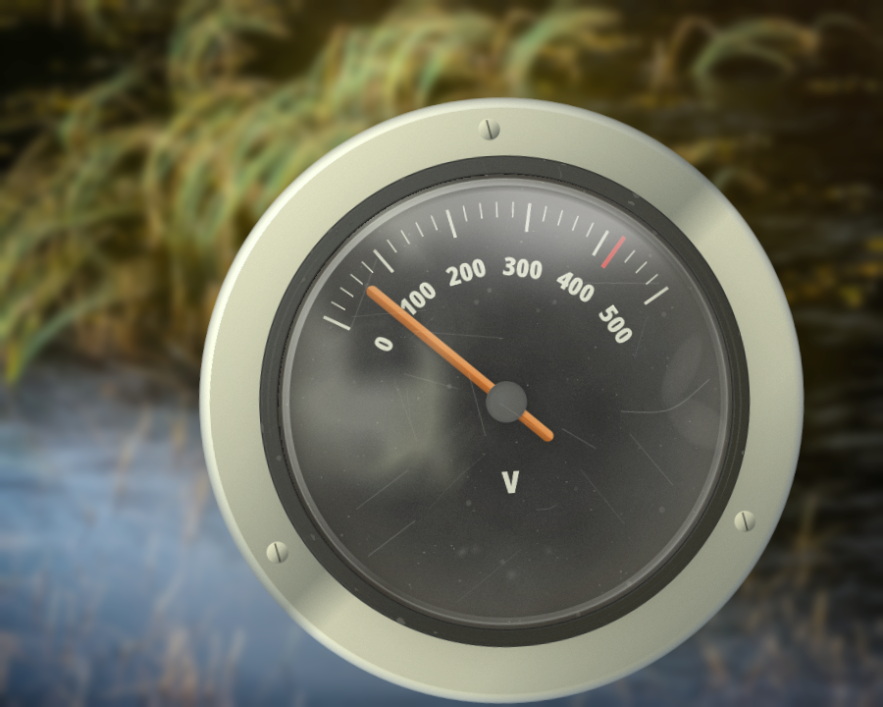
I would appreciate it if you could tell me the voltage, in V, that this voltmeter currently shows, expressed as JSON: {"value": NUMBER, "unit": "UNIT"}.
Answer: {"value": 60, "unit": "V"}
